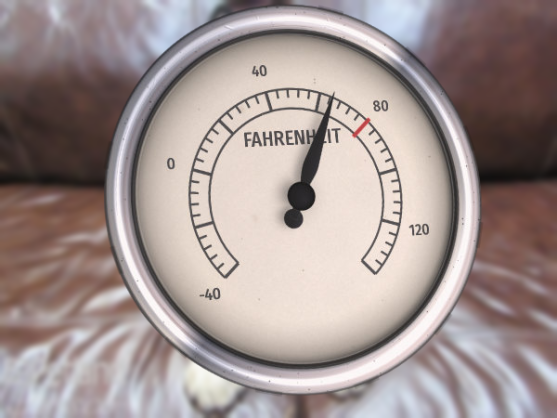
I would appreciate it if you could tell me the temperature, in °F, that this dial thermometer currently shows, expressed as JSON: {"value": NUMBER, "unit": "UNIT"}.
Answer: {"value": 64, "unit": "°F"}
